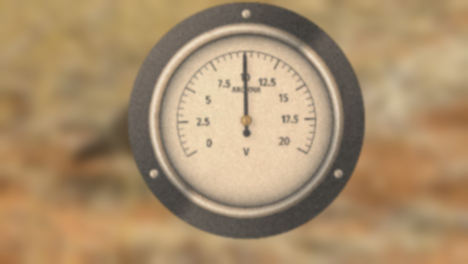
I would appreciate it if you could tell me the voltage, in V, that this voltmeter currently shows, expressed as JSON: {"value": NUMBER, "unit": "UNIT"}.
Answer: {"value": 10, "unit": "V"}
